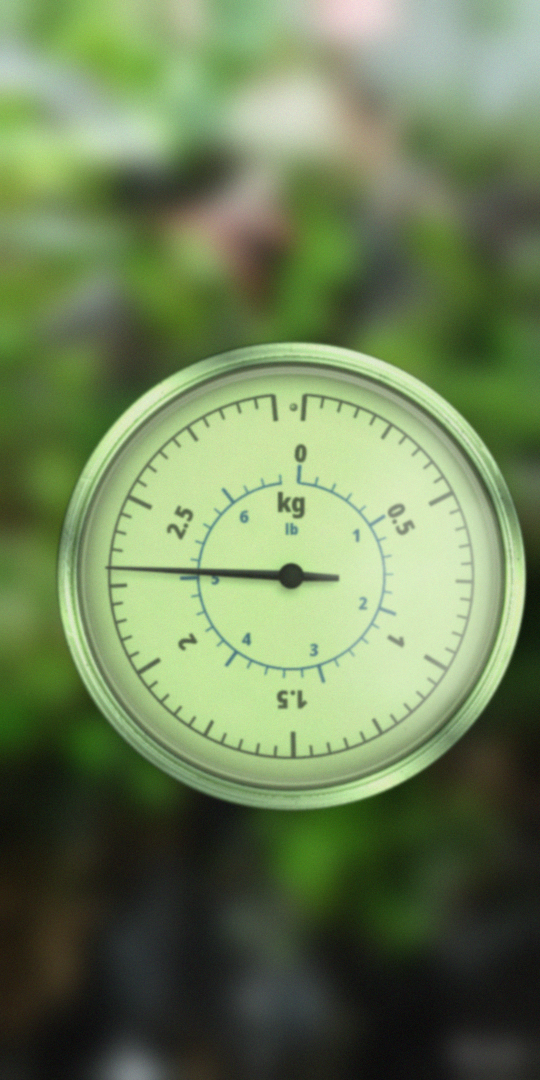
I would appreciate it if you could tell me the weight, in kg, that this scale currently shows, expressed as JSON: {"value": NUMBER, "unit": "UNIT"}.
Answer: {"value": 2.3, "unit": "kg"}
